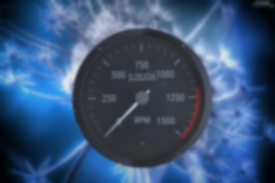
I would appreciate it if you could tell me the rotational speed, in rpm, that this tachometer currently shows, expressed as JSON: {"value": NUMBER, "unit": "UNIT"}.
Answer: {"value": 0, "unit": "rpm"}
